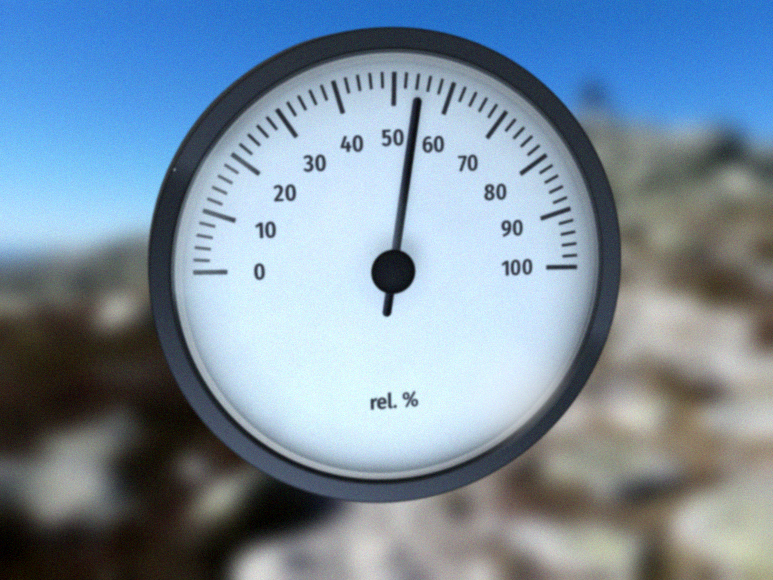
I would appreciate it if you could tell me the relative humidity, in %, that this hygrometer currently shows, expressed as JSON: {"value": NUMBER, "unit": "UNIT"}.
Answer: {"value": 54, "unit": "%"}
